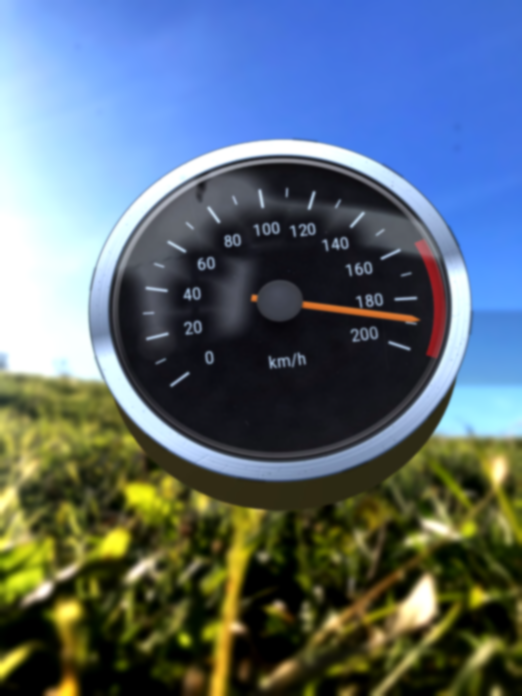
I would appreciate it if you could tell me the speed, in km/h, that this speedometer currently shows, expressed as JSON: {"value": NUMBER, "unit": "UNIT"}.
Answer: {"value": 190, "unit": "km/h"}
